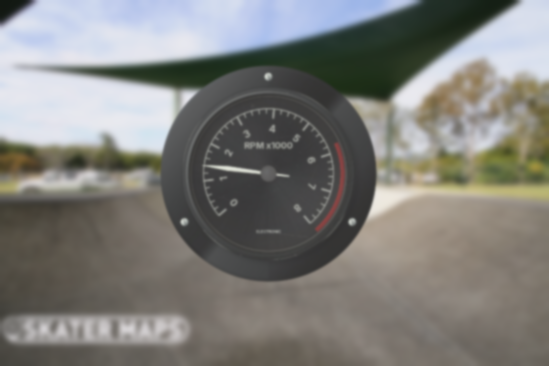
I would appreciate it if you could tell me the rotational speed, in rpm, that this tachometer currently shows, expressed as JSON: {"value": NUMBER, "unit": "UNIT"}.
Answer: {"value": 1400, "unit": "rpm"}
